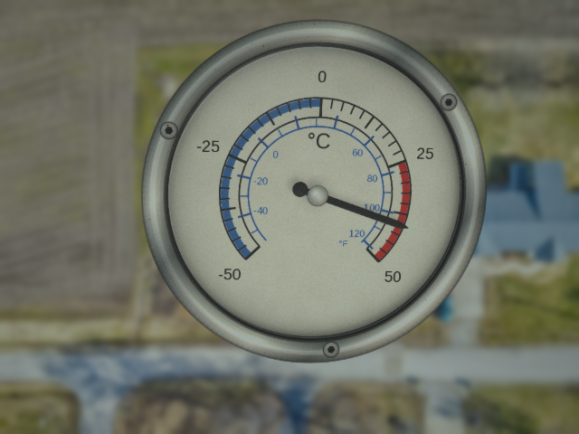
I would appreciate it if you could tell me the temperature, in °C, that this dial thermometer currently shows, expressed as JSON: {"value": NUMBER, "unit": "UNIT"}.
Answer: {"value": 40, "unit": "°C"}
